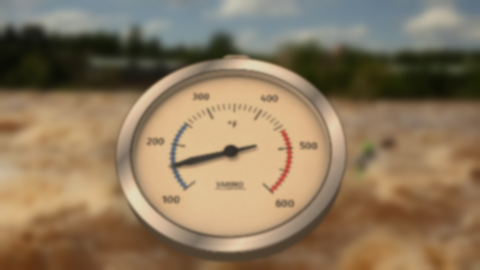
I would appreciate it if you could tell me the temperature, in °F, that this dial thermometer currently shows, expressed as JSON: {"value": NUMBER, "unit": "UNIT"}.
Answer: {"value": 150, "unit": "°F"}
